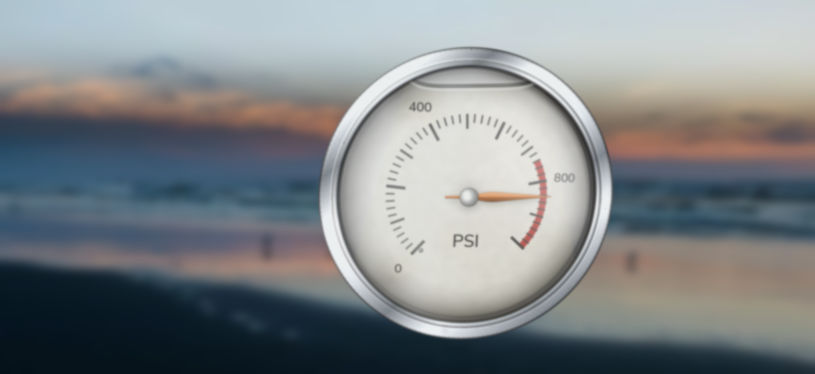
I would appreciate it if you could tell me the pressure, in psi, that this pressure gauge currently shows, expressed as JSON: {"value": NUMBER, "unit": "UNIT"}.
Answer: {"value": 840, "unit": "psi"}
